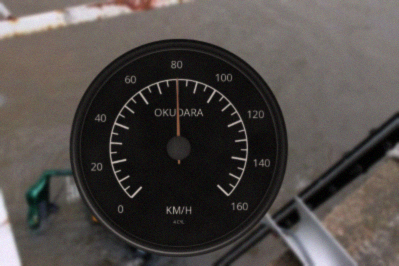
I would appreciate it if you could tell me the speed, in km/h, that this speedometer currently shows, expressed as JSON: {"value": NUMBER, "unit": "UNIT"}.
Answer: {"value": 80, "unit": "km/h"}
